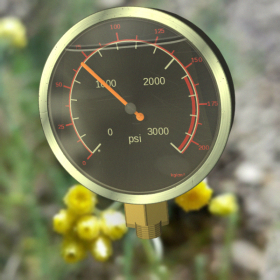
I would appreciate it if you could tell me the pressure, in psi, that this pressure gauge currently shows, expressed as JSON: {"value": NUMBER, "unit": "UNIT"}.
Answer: {"value": 1000, "unit": "psi"}
